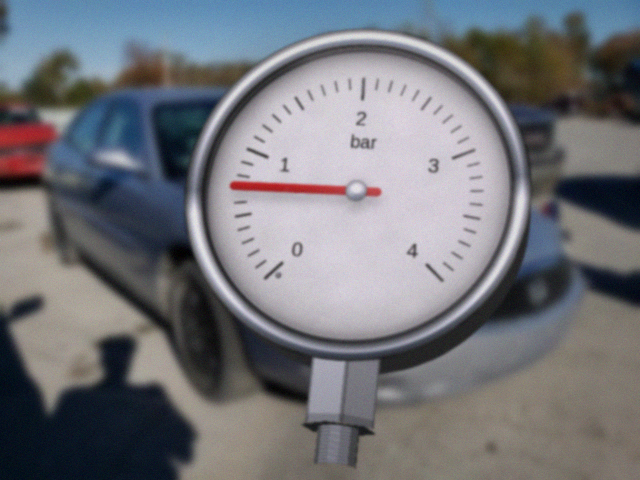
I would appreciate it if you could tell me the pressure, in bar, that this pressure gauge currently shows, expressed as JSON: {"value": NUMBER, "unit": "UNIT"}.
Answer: {"value": 0.7, "unit": "bar"}
